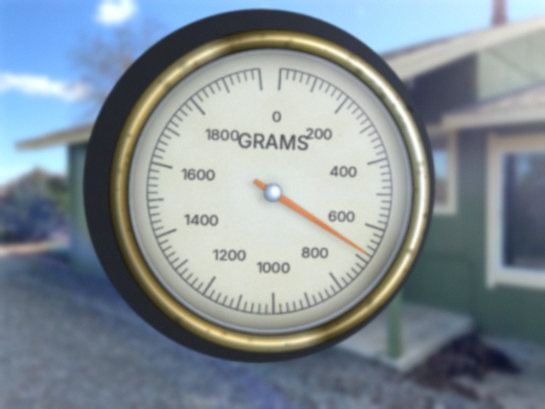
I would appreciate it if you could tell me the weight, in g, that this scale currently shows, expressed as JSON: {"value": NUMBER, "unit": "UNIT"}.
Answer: {"value": 680, "unit": "g"}
